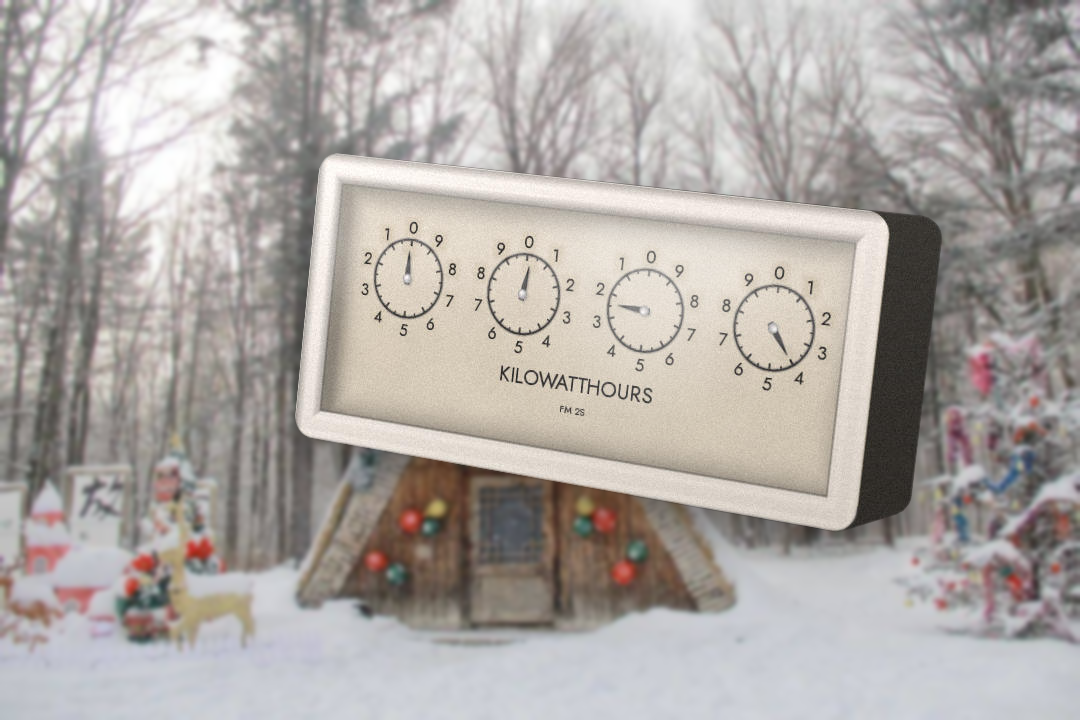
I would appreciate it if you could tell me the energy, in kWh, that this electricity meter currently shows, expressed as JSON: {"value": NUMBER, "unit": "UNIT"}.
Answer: {"value": 24, "unit": "kWh"}
